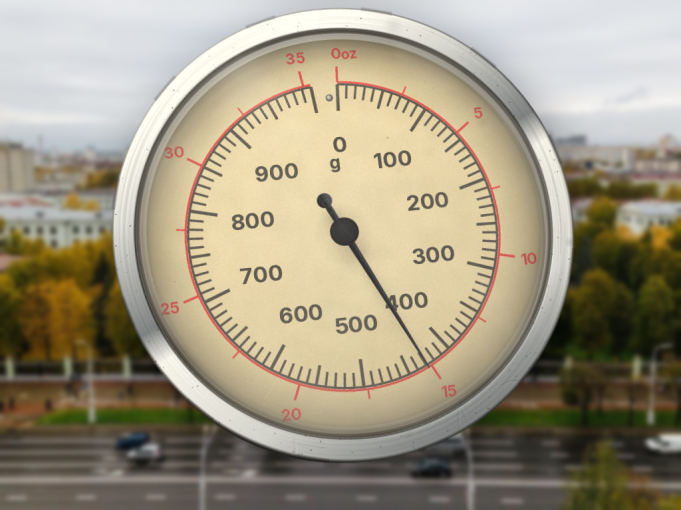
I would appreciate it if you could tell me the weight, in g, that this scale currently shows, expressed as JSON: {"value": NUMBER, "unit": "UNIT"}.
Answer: {"value": 430, "unit": "g"}
